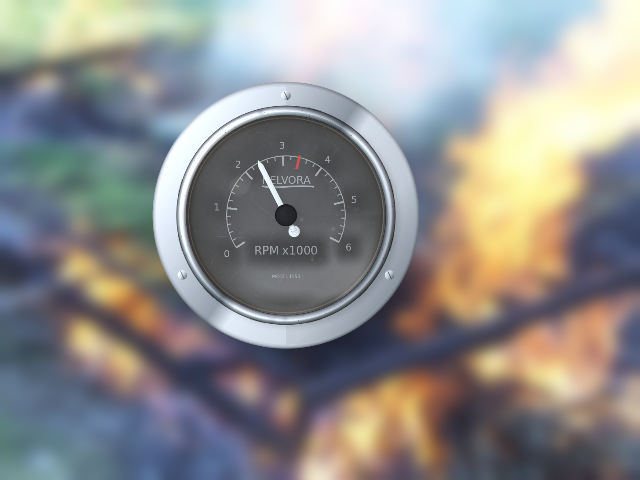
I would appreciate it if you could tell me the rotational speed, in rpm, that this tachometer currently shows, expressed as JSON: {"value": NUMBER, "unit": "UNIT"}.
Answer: {"value": 2400, "unit": "rpm"}
